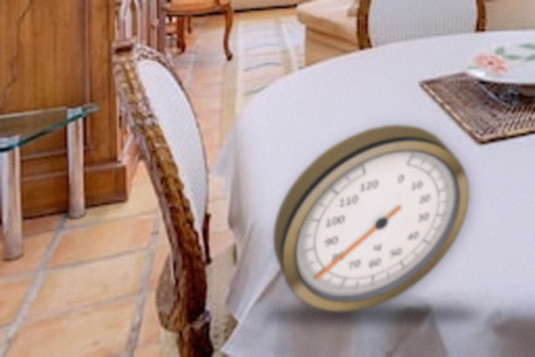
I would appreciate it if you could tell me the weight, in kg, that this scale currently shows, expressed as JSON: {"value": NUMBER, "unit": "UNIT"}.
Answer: {"value": 80, "unit": "kg"}
